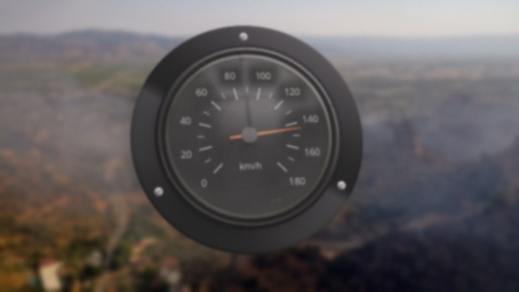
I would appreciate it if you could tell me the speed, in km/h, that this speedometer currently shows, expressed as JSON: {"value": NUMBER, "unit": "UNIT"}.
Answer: {"value": 145, "unit": "km/h"}
